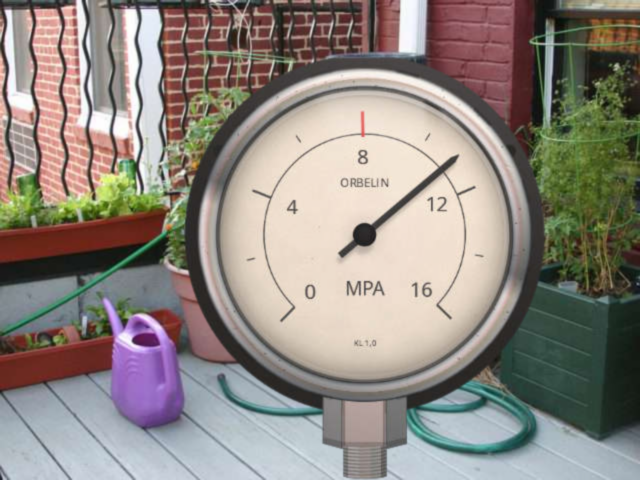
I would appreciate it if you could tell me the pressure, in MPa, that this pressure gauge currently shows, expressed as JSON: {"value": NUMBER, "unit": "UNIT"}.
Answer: {"value": 11, "unit": "MPa"}
